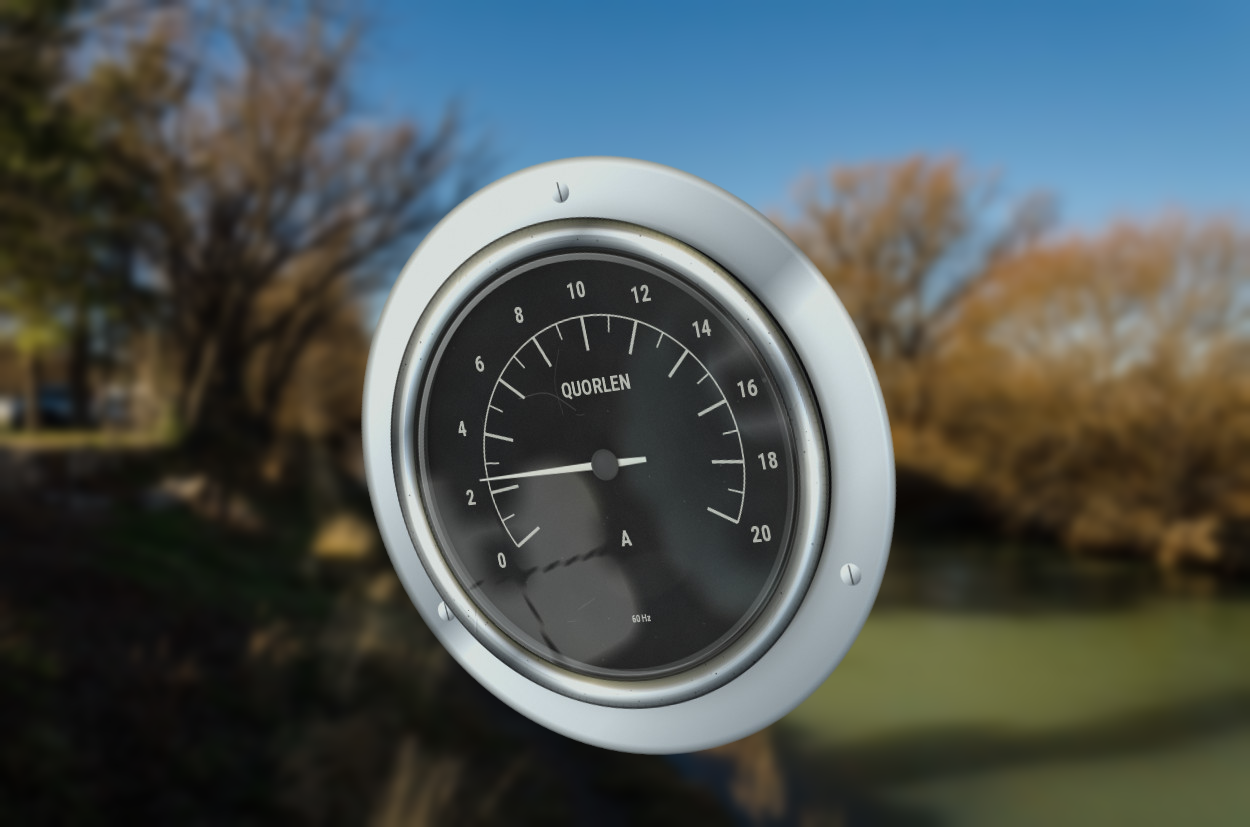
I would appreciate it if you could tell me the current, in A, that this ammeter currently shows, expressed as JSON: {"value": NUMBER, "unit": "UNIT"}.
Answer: {"value": 2.5, "unit": "A"}
